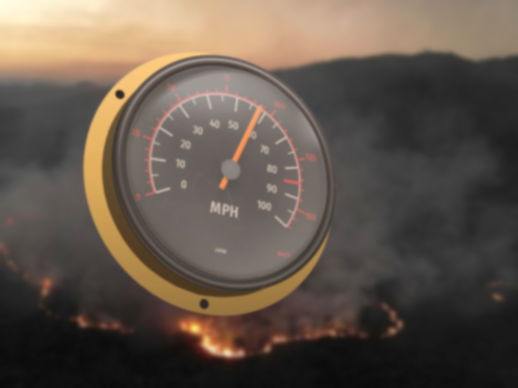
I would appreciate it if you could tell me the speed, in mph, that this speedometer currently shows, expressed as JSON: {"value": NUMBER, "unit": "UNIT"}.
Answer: {"value": 57.5, "unit": "mph"}
